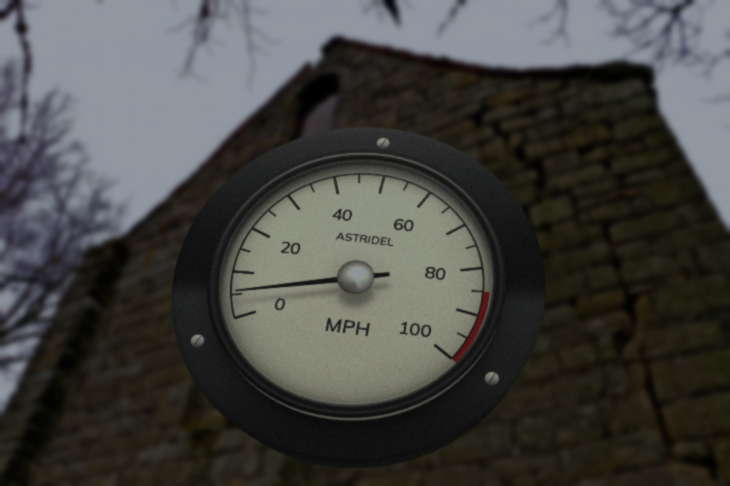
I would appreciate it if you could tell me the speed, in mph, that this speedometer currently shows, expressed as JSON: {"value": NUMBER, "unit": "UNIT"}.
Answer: {"value": 5, "unit": "mph"}
